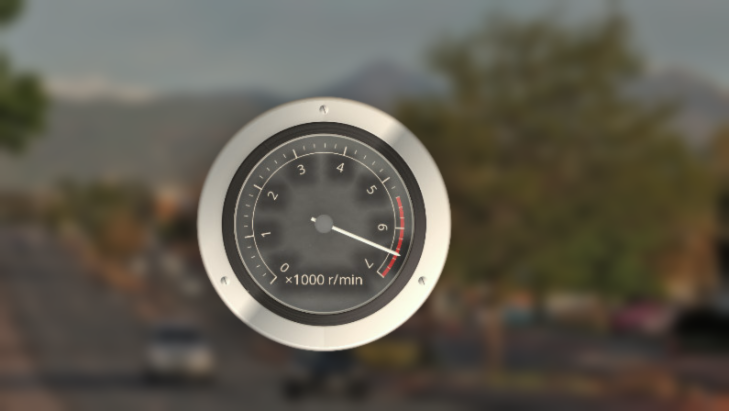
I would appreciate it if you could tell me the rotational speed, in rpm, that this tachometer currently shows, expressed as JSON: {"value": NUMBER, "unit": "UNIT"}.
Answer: {"value": 6500, "unit": "rpm"}
